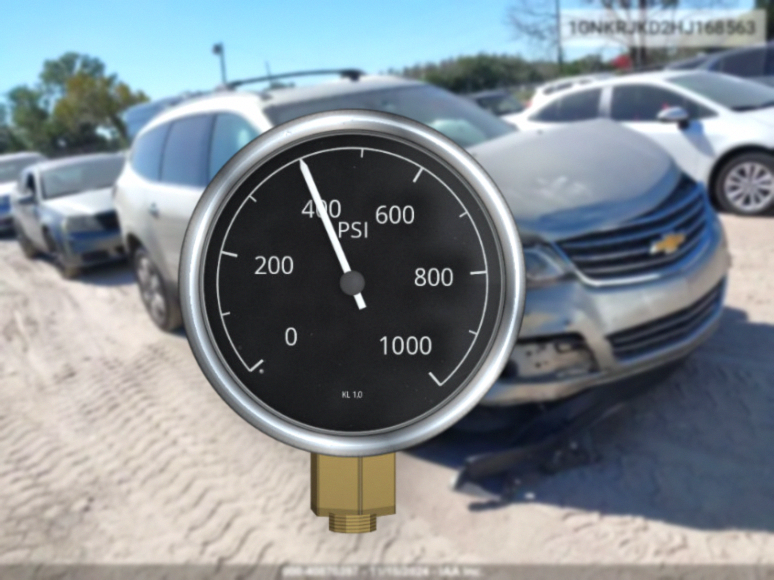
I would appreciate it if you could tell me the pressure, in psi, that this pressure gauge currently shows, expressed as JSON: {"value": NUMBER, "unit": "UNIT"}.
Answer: {"value": 400, "unit": "psi"}
